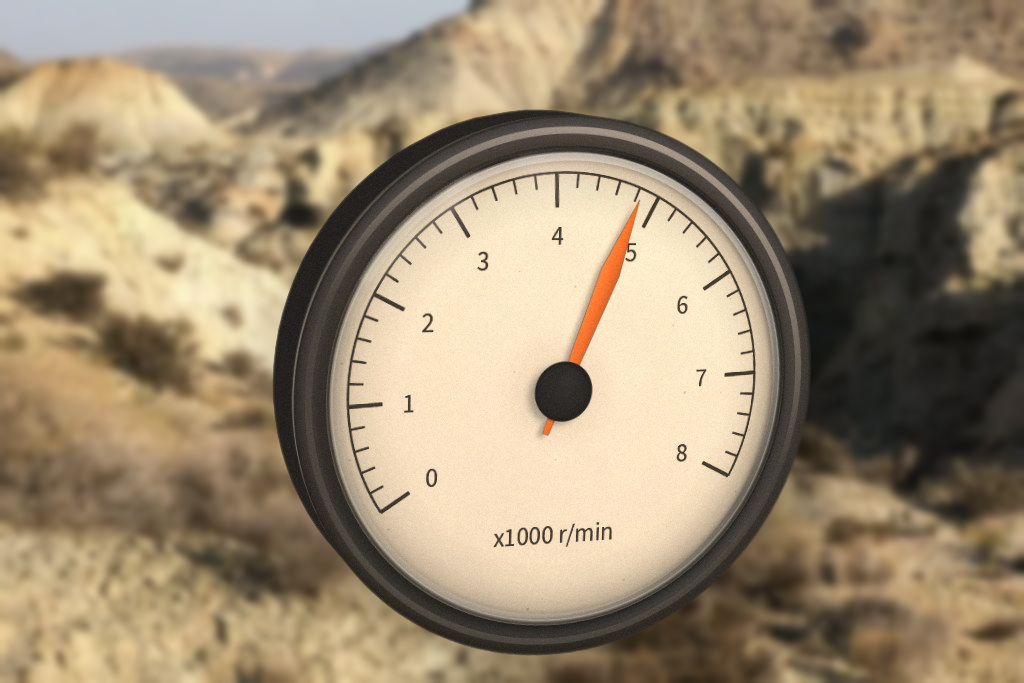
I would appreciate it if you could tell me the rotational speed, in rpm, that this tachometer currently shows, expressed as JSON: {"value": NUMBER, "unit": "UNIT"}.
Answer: {"value": 4800, "unit": "rpm"}
